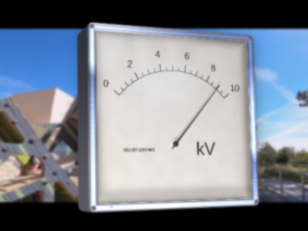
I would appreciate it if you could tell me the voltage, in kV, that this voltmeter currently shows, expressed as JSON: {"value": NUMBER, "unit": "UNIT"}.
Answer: {"value": 9, "unit": "kV"}
